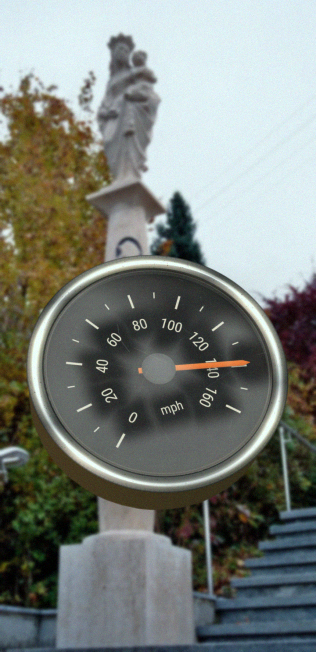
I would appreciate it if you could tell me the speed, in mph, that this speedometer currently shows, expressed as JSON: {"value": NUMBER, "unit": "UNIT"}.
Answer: {"value": 140, "unit": "mph"}
